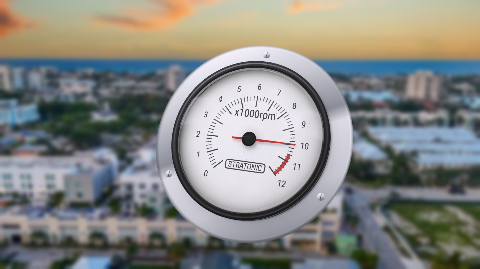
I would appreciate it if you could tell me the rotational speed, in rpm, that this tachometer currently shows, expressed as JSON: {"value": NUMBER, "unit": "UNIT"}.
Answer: {"value": 10000, "unit": "rpm"}
